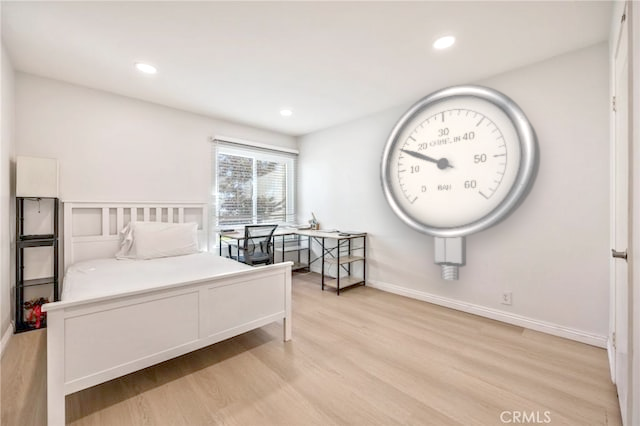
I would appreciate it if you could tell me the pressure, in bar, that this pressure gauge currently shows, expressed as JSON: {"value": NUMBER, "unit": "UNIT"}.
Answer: {"value": 16, "unit": "bar"}
